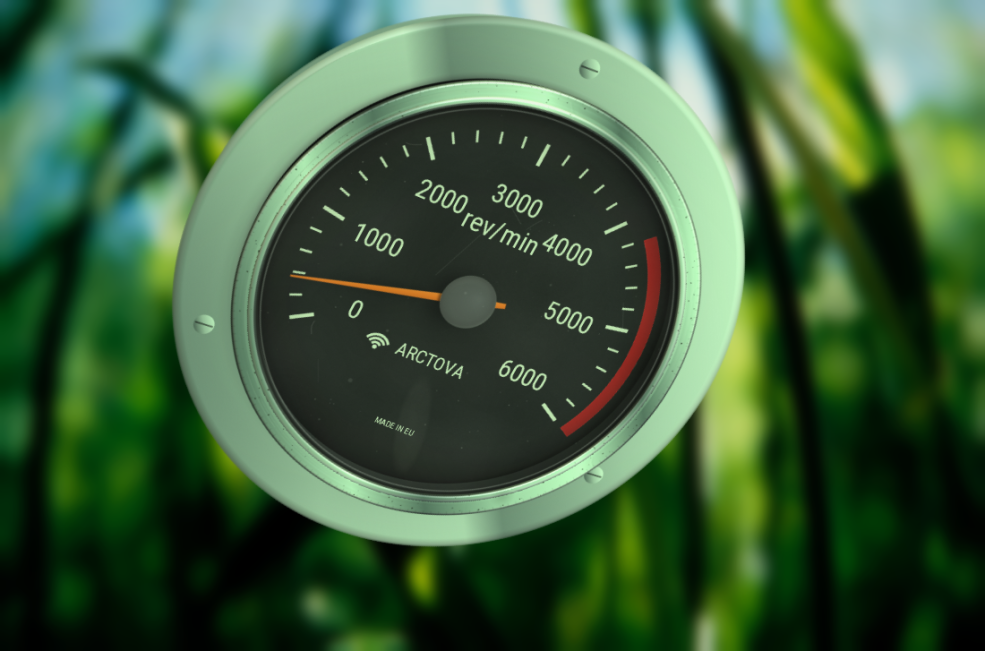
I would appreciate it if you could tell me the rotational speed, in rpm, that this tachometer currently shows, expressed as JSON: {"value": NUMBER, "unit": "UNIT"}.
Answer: {"value": 400, "unit": "rpm"}
